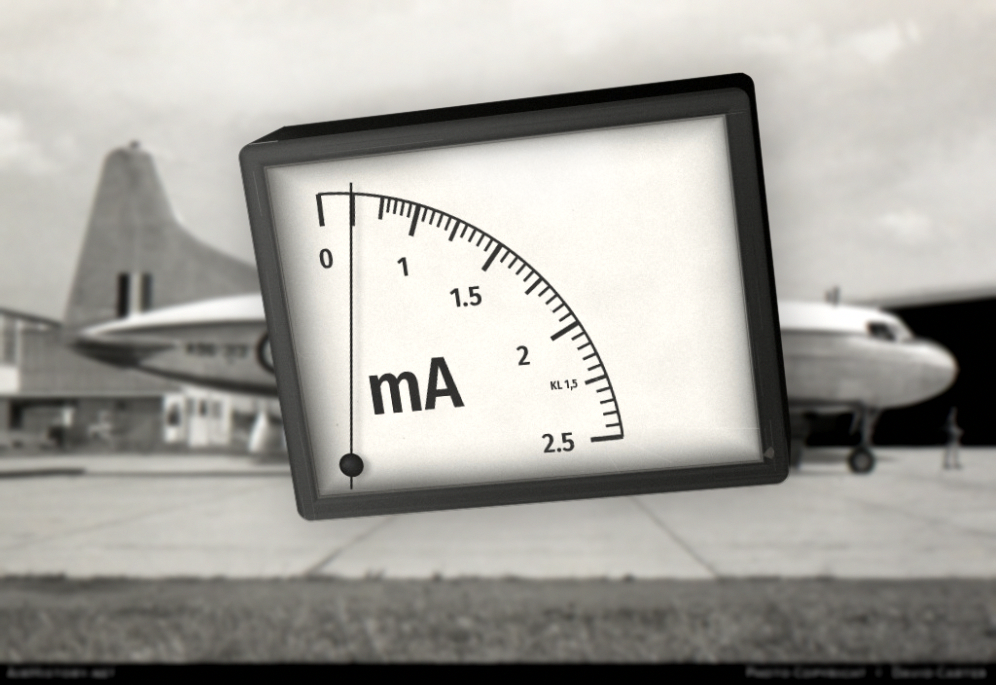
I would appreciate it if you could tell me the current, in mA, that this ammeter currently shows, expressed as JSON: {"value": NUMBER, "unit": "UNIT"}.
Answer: {"value": 0.5, "unit": "mA"}
